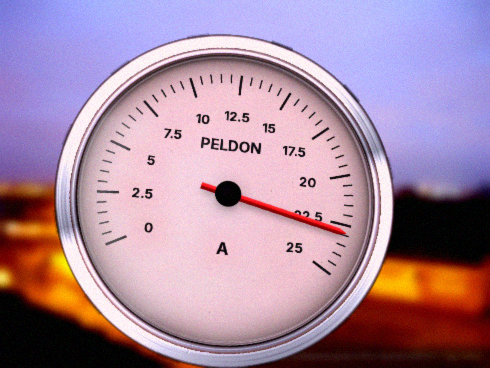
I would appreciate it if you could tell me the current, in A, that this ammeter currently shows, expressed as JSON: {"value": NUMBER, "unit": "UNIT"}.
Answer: {"value": 23, "unit": "A"}
